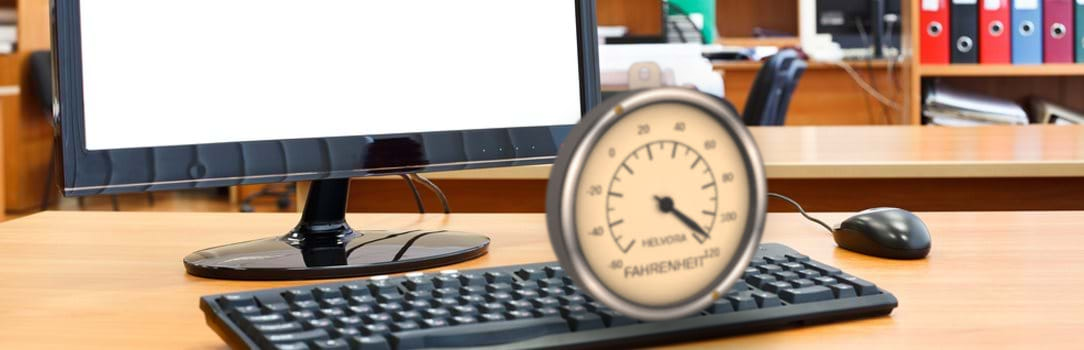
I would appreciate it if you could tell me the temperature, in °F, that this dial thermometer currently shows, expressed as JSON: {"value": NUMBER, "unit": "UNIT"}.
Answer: {"value": 115, "unit": "°F"}
